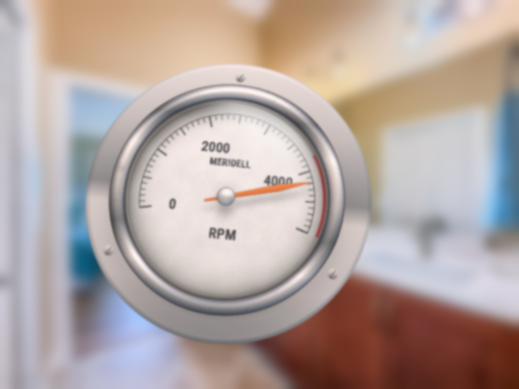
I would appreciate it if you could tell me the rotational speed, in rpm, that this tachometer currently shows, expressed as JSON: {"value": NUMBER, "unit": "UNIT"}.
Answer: {"value": 4200, "unit": "rpm"}
